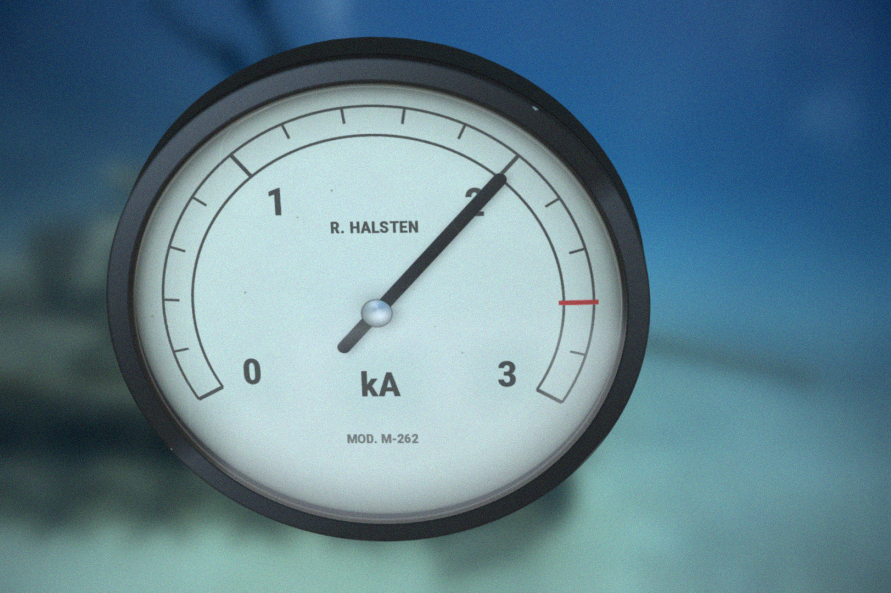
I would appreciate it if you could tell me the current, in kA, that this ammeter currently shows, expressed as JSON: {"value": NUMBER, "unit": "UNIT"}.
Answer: {"value": 2, "unit": "kA"}
